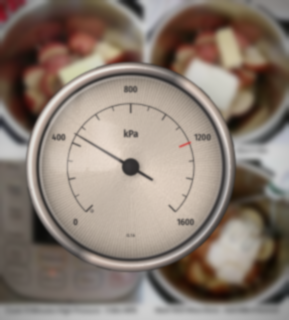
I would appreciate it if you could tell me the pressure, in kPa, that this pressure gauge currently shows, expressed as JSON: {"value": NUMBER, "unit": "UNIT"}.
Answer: {"value": 450, "unit": "kPa"}
